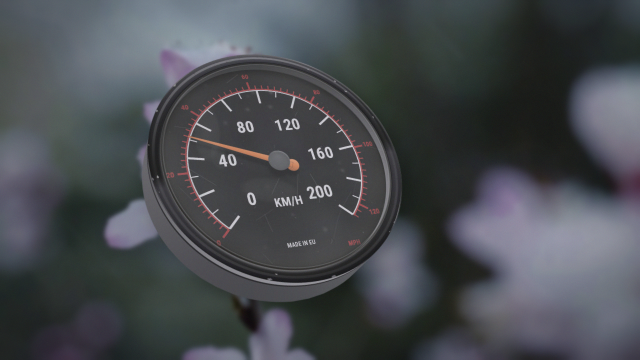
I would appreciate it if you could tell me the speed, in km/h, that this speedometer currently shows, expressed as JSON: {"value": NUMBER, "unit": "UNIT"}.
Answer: {"value": 50, "unit": "km/h"}
